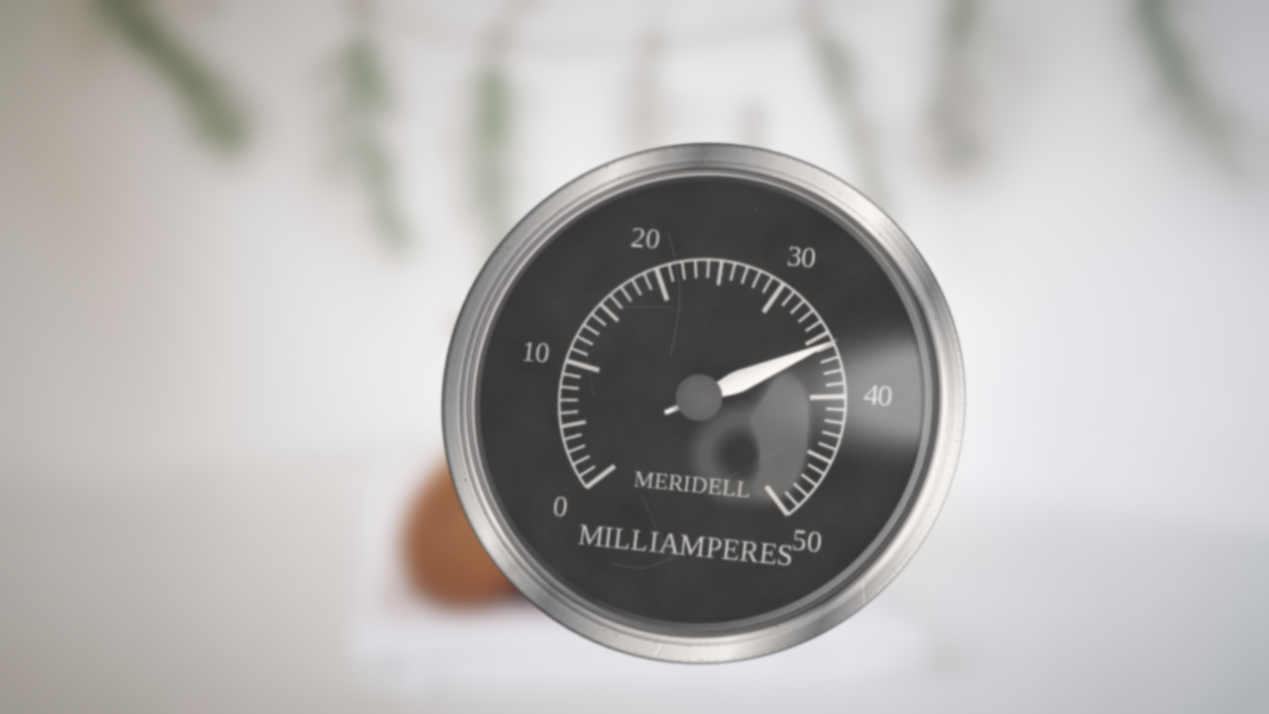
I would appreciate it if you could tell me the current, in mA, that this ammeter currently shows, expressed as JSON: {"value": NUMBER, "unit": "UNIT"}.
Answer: {"value": 36, "unit": "mA"}
